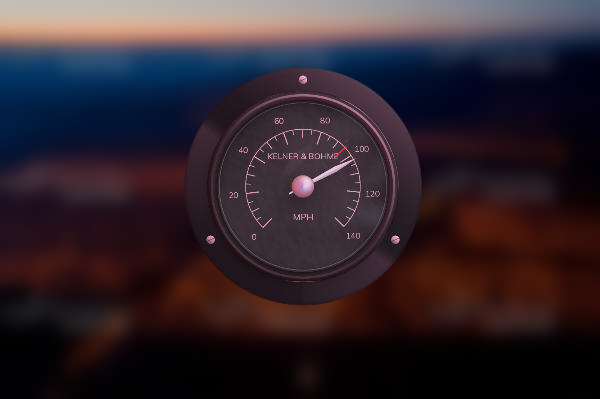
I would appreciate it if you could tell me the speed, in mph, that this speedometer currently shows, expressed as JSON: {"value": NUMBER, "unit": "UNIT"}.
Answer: {"value": 102.5, "unit": "mph"}
